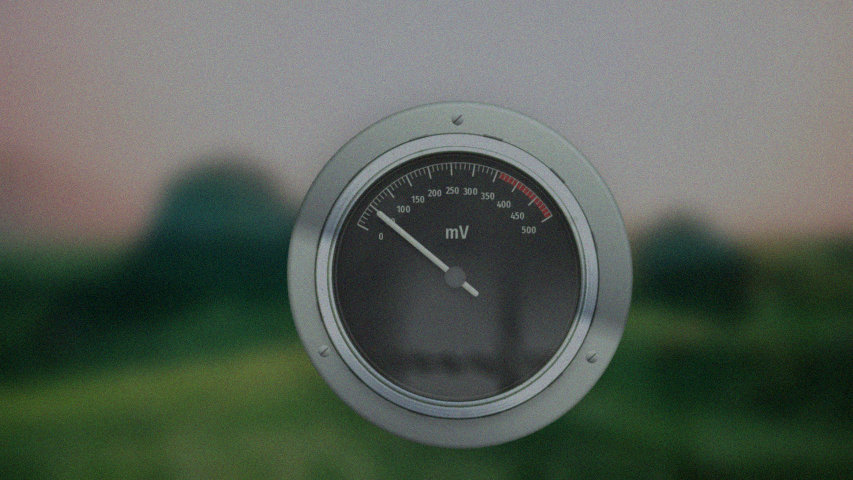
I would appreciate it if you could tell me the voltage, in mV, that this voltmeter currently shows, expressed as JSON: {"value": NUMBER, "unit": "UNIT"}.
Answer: {"value": 50, "unit": "mV"}
